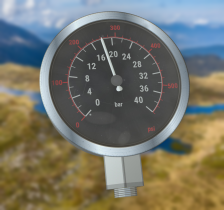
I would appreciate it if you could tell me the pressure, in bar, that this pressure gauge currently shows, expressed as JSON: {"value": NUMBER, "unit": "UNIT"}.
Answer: {"value": 18, "unit": "bar"}
